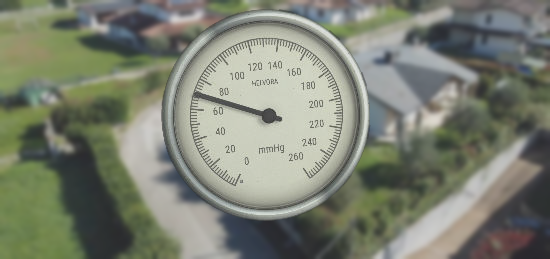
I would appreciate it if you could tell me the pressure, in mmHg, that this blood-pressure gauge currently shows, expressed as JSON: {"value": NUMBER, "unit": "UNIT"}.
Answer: {"value": 70, "unit": "mmHg"}
